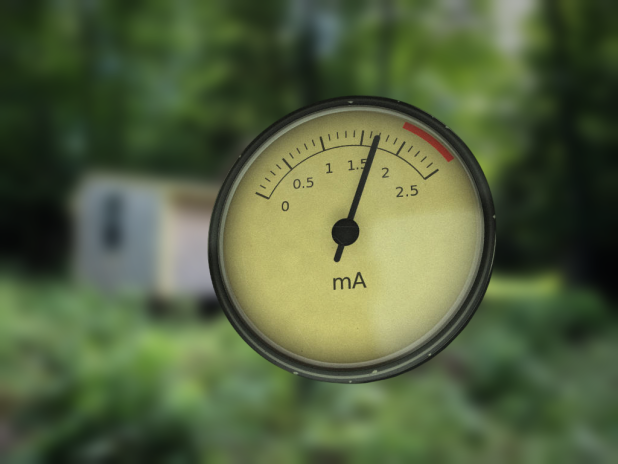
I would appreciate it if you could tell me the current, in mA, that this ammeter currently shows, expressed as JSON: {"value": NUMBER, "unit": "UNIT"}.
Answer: {"value": 1.7, "unit": "mA"}
